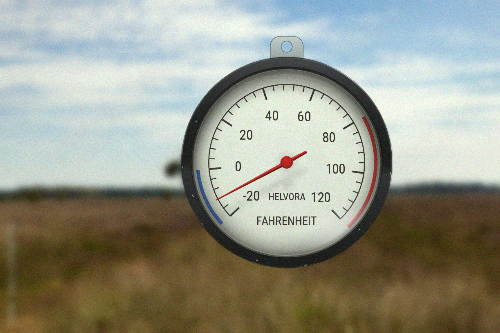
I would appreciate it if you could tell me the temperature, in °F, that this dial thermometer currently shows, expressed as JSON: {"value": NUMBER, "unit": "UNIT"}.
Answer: {"value": -12, "unit": "°F"}
